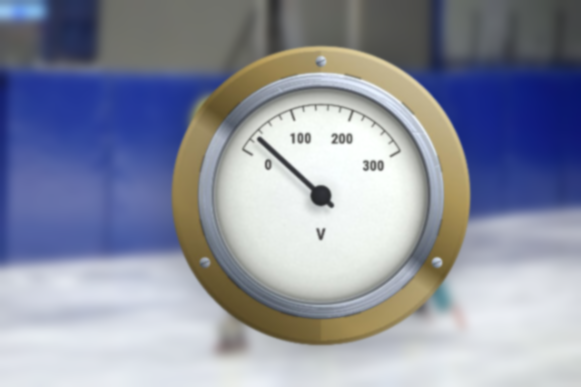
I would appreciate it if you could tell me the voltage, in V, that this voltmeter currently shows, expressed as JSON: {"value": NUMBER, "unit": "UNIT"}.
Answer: {"value": 30, "unit": "V"}
